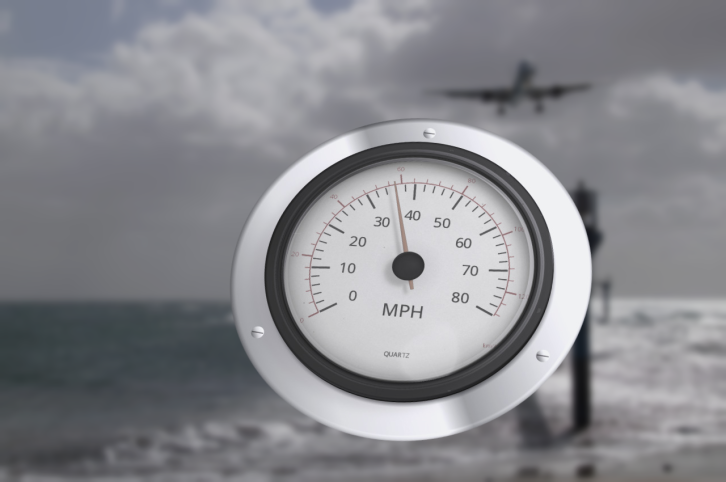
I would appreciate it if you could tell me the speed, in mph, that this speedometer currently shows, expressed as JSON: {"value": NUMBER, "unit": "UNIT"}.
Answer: {"value": 36, "unit": "mph"}
